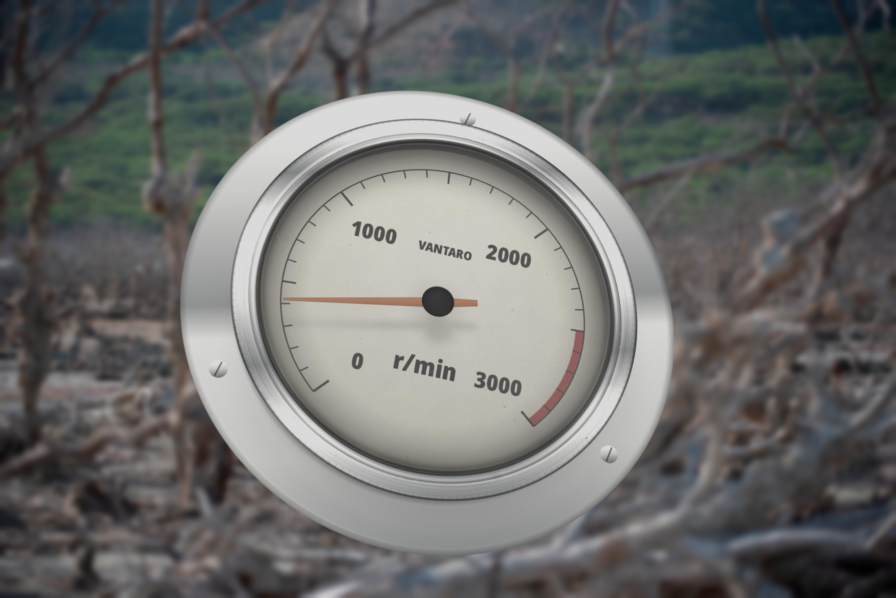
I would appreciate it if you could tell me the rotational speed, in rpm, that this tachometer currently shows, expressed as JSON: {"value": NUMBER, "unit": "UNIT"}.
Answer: {"value": 400, "unit": "rpm"}
